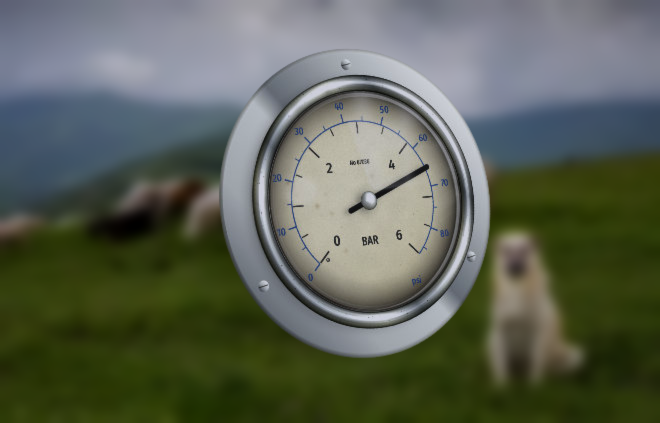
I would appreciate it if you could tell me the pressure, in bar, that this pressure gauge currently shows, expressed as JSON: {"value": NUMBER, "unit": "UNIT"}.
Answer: {"value": 4.5, "unit": "bar"}
